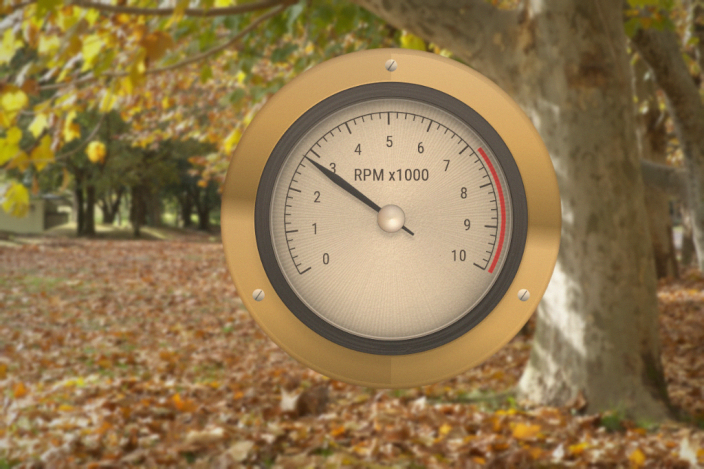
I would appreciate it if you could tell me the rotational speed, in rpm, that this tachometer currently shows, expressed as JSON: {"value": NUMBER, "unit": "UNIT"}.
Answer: {"value": 2800, "unit": "rpm"}
